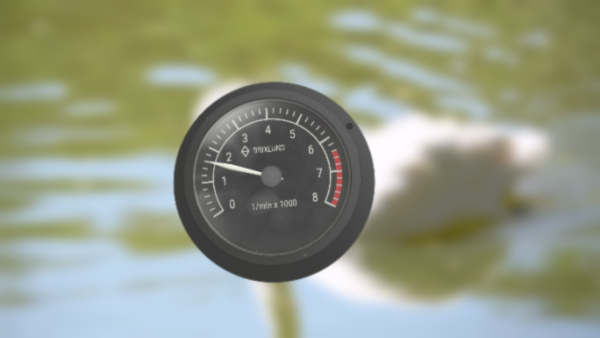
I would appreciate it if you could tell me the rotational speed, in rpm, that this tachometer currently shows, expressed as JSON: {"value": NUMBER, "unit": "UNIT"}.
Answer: {"value": 1600, "unit": "rpm"}
